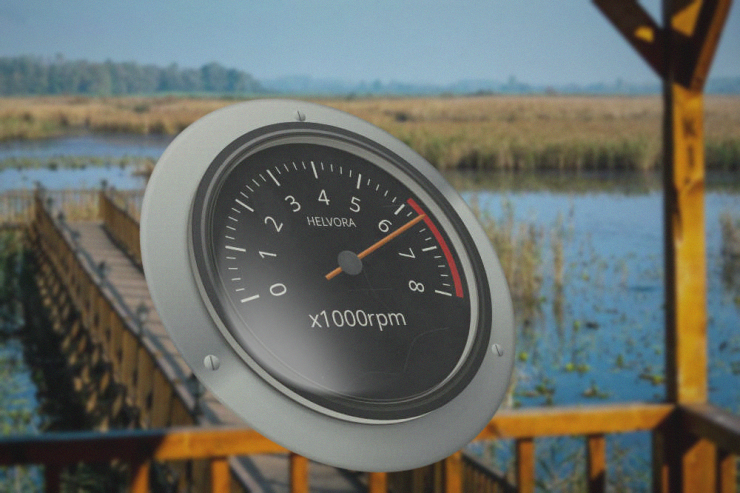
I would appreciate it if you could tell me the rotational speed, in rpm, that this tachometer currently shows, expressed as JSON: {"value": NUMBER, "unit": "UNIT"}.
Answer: {"value": 6400, "unit": "rpm"}
